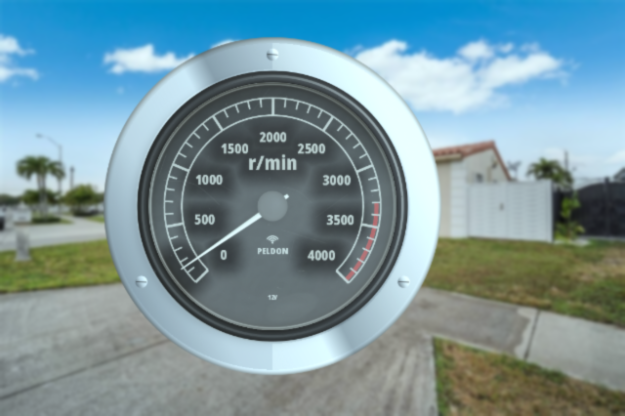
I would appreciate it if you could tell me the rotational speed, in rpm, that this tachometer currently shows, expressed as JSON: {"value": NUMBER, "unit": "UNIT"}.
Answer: {"value": 150, "unit": "rpm"}
